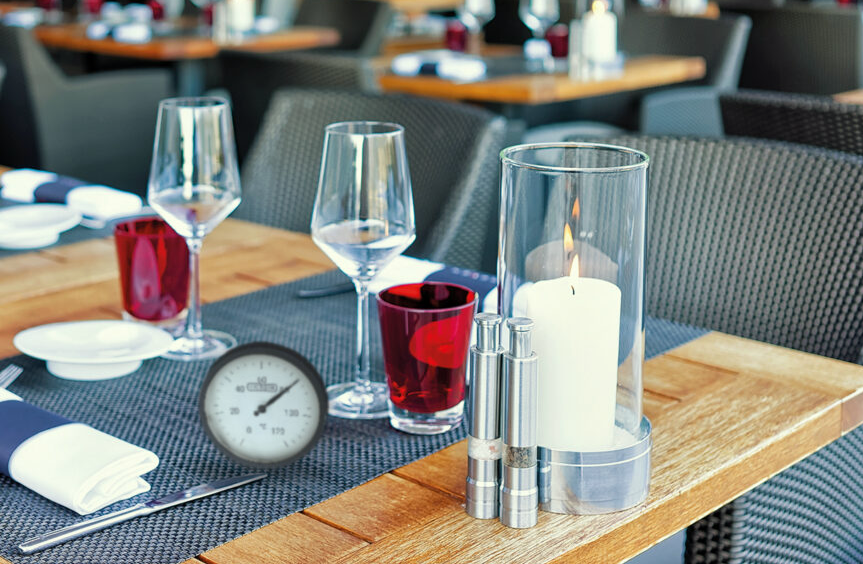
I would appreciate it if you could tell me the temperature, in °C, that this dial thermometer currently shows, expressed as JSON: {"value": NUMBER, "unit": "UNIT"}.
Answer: {"value": 80, "unit": "°C"}
